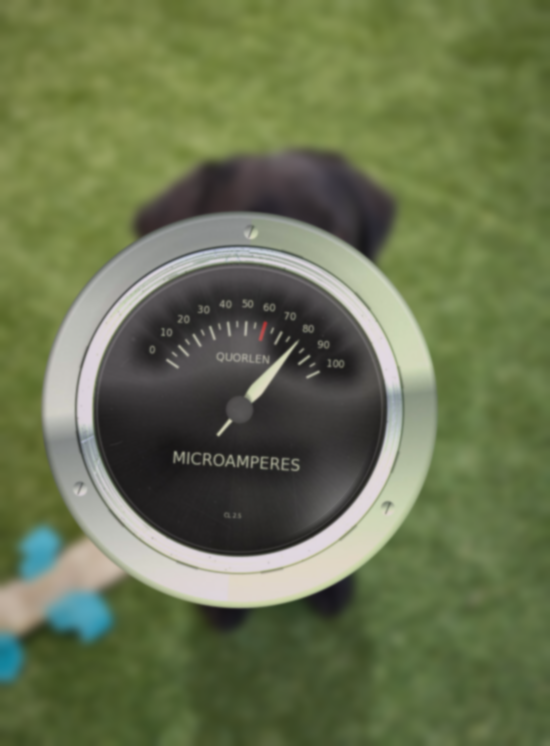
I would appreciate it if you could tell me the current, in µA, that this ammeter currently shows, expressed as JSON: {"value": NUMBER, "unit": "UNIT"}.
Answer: {"value": 80, "unit": "µA"}
